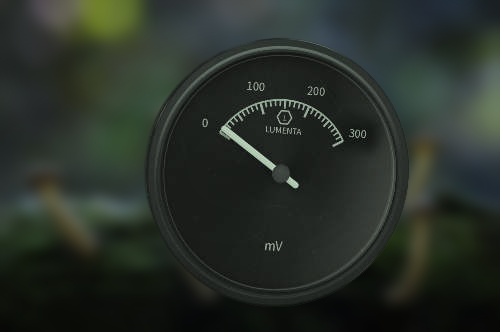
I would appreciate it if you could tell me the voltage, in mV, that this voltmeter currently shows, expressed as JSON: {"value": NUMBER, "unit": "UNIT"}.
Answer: {"value": 10, "unit": "mV"}
